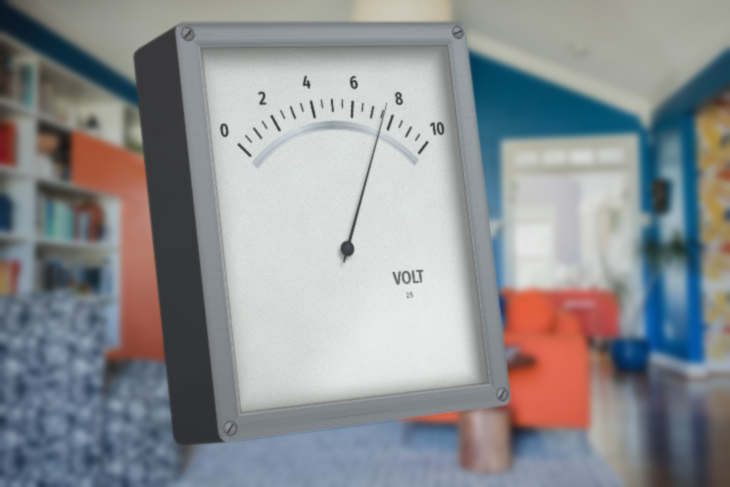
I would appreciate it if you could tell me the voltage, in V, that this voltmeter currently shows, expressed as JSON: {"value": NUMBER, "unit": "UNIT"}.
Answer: {"value": 7.5, "unit": "V"}
